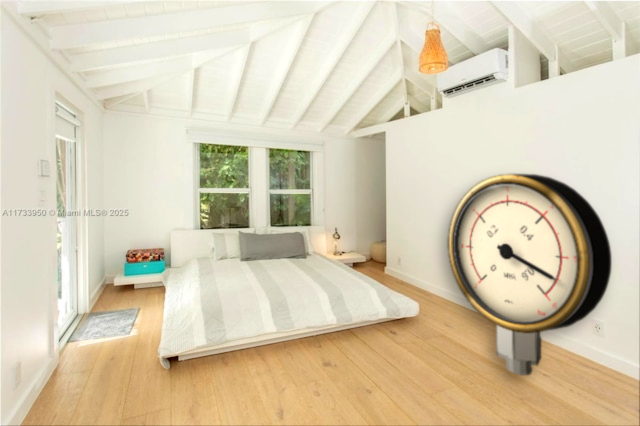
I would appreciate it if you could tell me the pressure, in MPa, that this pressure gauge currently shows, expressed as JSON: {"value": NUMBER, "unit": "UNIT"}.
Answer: {"value": 0.55, "unit": "MPa"}
